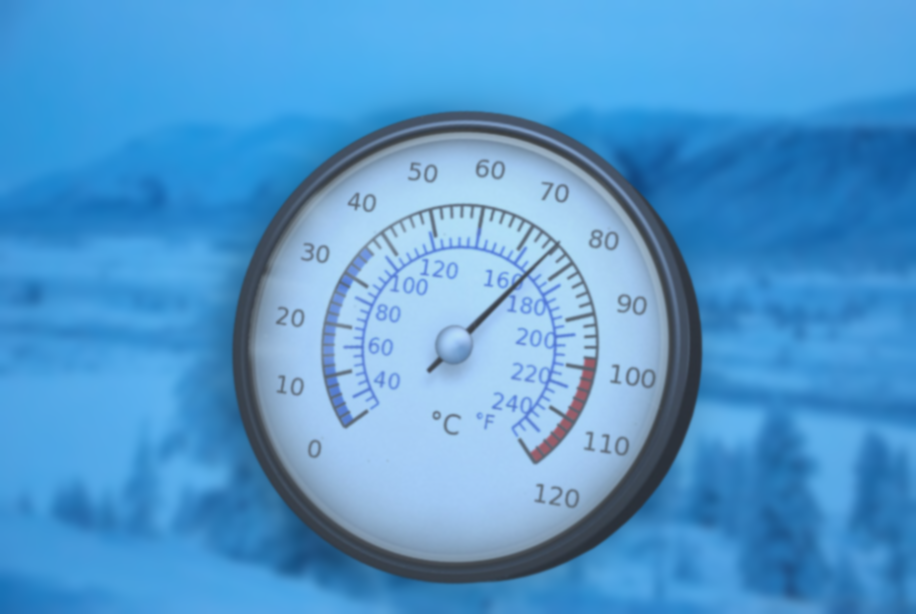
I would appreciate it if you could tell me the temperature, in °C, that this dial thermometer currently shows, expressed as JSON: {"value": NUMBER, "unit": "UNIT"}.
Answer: {"value": 76, "unit": "°C"}
